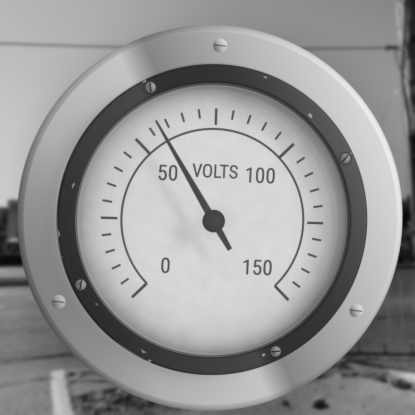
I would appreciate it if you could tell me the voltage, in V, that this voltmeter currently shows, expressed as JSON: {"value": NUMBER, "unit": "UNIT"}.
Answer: {"value": 57.5, "unit": "V"}
